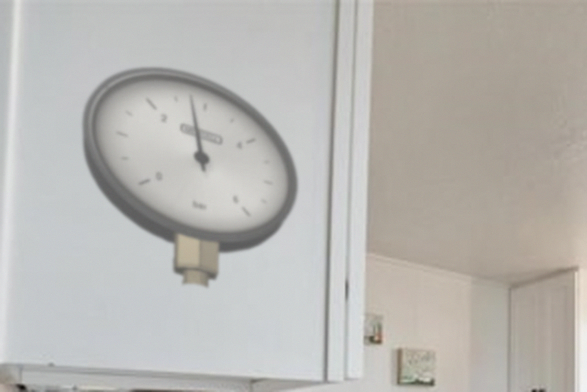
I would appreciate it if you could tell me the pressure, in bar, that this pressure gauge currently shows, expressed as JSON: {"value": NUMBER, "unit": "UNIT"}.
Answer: {"value": 2.75, "unit": "bar"}
